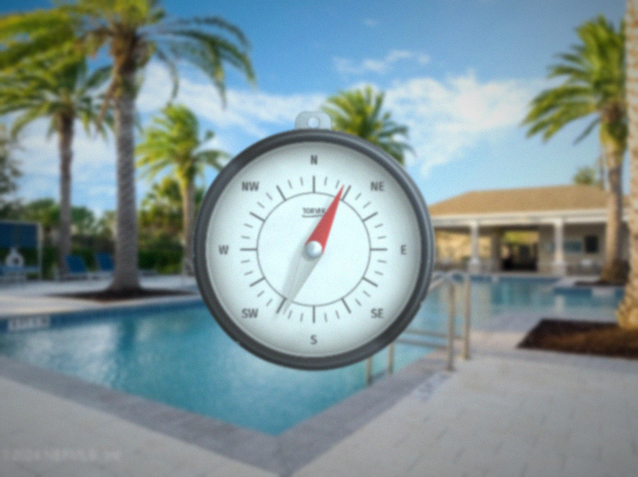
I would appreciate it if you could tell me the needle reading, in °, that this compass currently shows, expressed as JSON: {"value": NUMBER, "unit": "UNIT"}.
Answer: {"value": 25, "unit": "°"}
